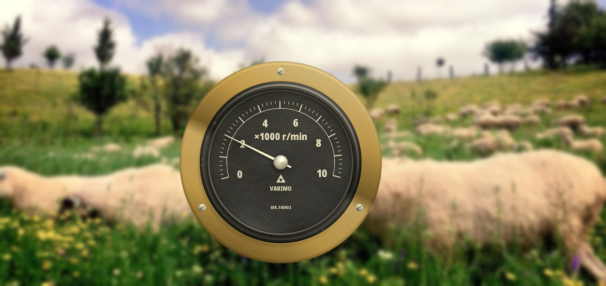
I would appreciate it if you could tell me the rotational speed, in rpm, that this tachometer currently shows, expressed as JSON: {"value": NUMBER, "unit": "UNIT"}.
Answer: {"value": 2000, "unit": "rpm"}
